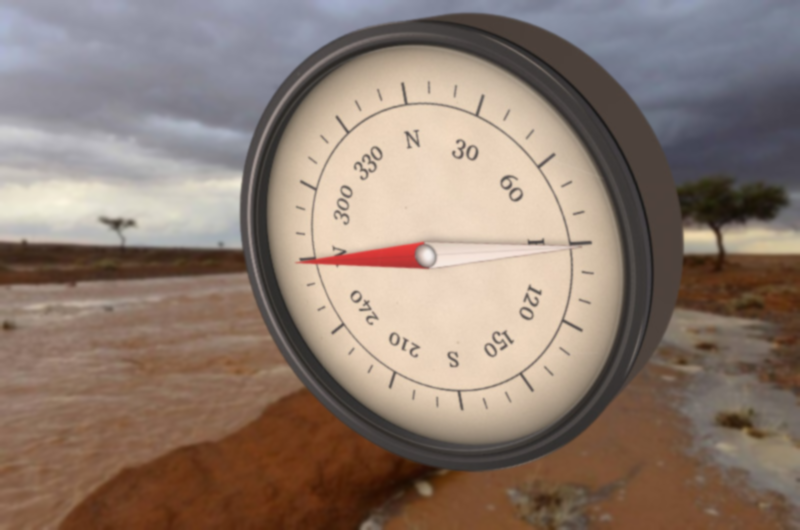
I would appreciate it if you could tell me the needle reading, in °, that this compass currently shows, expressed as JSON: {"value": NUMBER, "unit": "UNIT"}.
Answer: {"value": 270, "unit": "°"}
